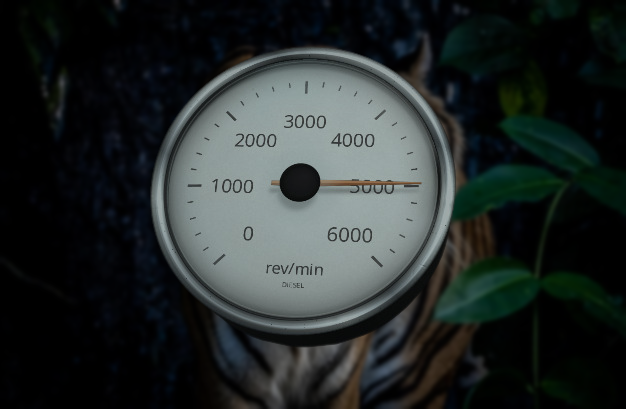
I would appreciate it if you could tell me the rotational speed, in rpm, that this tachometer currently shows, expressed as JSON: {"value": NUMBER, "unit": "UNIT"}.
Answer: {"value": 5000, "unit": "rpm"}
